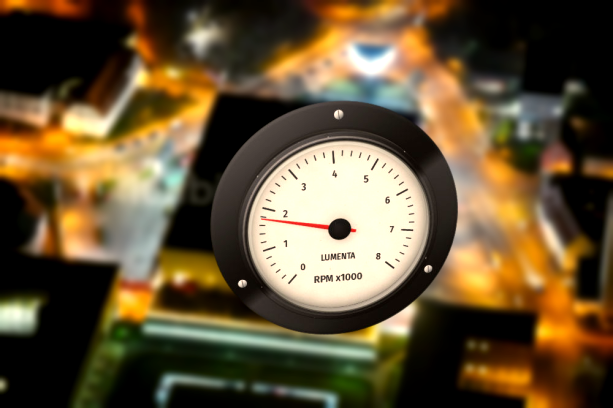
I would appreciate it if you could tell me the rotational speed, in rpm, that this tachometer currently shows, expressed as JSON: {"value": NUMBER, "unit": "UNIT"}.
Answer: {"value": 1800, "unit": "rpm"}
